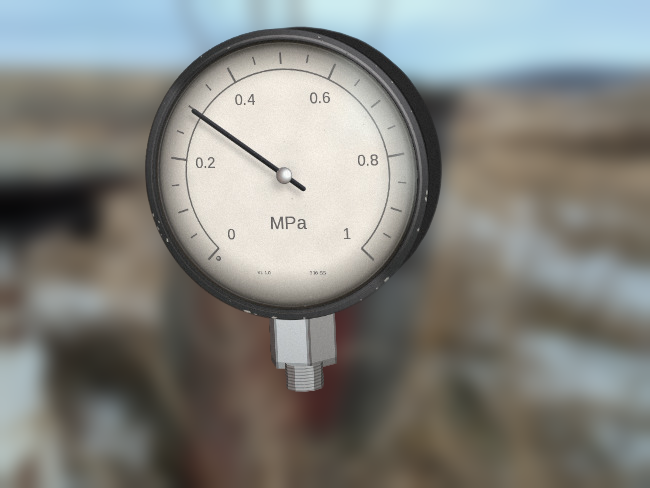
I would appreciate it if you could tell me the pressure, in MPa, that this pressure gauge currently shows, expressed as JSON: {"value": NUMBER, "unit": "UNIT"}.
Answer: {"value": 0.3, "unit": "MPa"}
